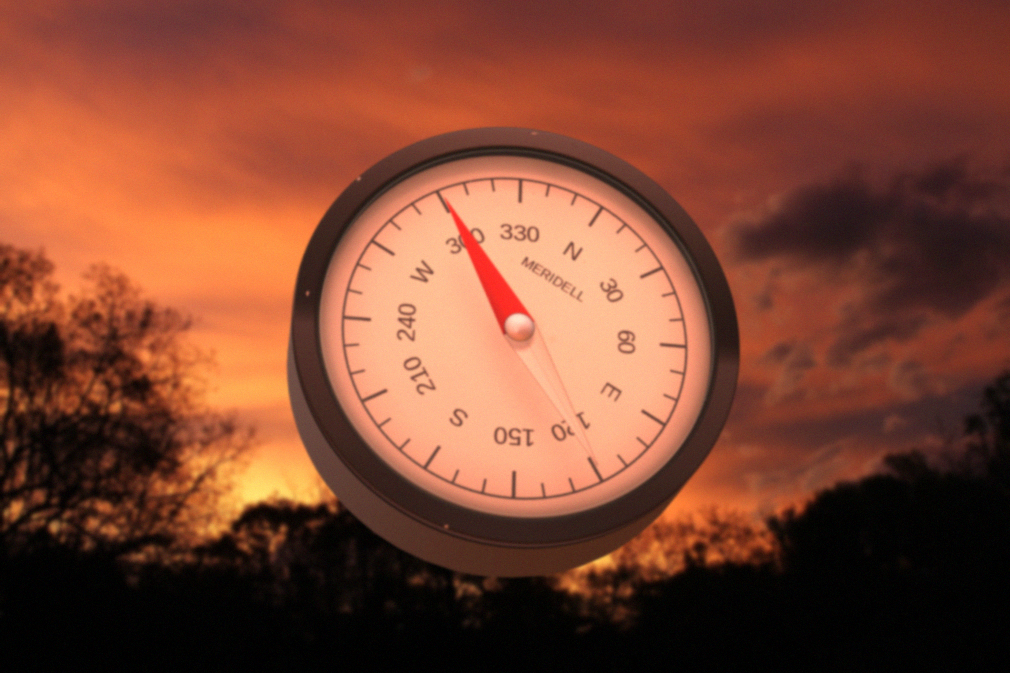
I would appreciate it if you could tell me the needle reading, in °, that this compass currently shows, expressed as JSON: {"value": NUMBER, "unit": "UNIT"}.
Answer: {"value": 300, "unit": "°"}
